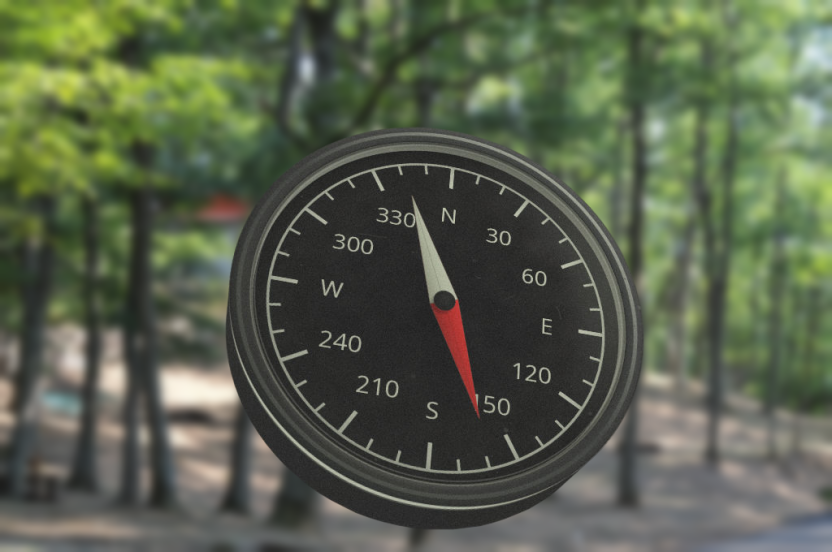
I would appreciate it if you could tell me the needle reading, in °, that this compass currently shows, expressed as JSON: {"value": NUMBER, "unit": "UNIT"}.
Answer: {"value": 160, "unit": "°"}
